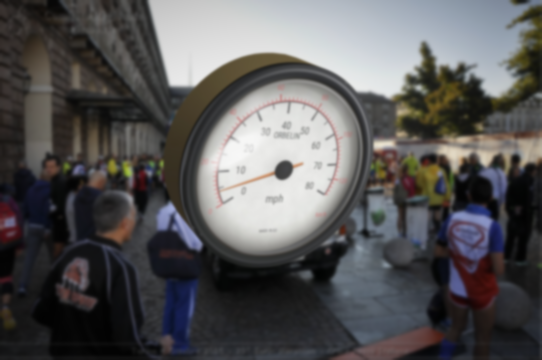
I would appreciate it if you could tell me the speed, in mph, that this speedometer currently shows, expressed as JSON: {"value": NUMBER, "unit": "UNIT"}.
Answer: {"value": 5, "unit": "mph"}
